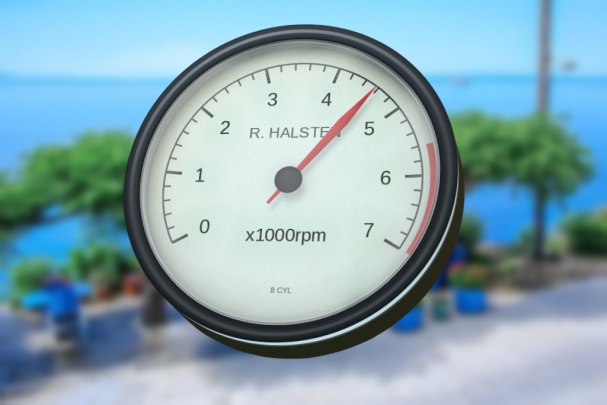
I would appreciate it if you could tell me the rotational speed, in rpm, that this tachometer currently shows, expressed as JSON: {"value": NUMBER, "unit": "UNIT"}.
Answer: {"value": 4600, "unit": "rpm"}
